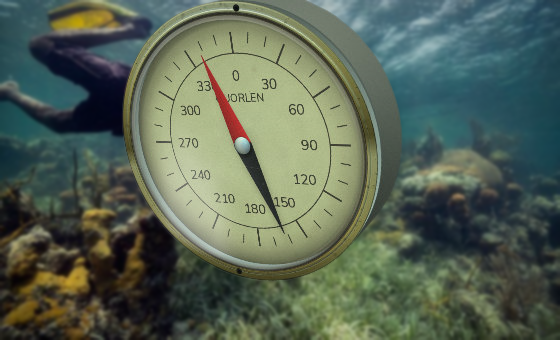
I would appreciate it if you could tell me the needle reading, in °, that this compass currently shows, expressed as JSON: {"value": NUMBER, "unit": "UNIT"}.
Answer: {"value": 340, "unit": "°"}
